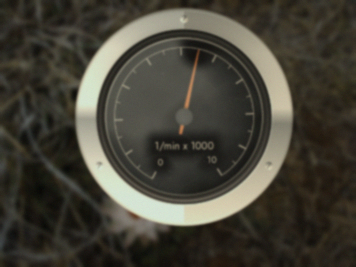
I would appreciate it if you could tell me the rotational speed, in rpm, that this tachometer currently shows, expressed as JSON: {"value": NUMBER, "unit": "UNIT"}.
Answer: {"value": 5500, "unit": "rpm"}
